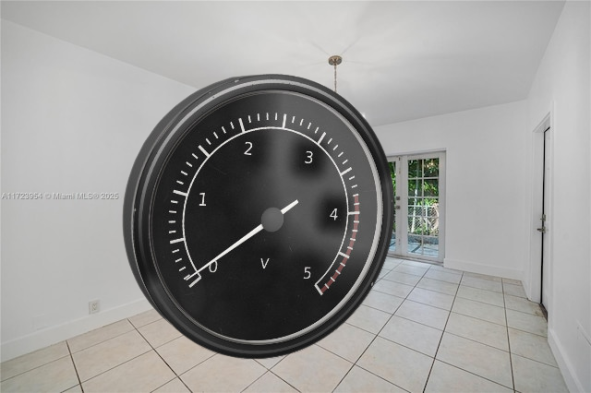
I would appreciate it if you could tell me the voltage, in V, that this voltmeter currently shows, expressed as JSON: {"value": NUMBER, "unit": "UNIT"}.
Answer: {"value": 0.1, "unit": "V"}
